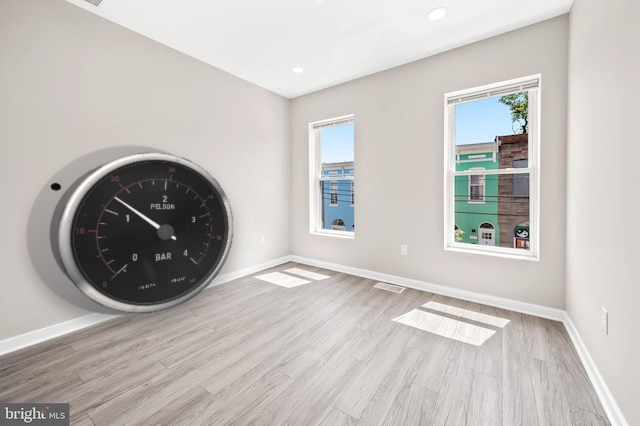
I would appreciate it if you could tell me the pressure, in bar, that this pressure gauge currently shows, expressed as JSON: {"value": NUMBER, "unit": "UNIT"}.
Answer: {"value": 1.2, "unit": "bar"}
